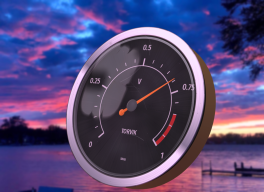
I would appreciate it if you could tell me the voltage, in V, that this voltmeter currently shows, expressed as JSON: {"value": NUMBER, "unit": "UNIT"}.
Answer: {"value": 0.7, "unit": "V"}
